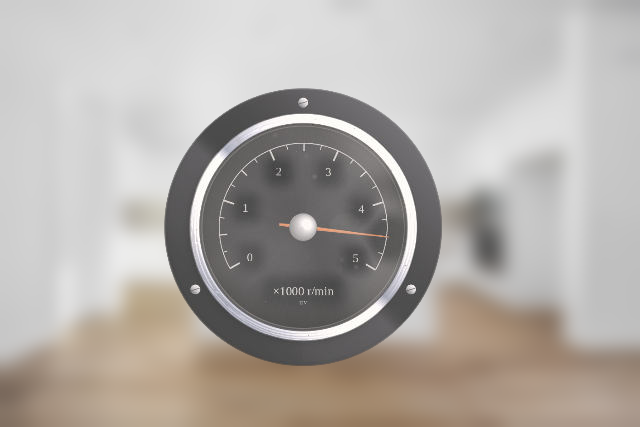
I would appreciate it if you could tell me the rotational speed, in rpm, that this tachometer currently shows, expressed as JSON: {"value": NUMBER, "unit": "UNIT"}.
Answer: {"value": 4500, "unit": "rpm"}
